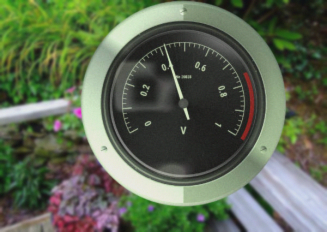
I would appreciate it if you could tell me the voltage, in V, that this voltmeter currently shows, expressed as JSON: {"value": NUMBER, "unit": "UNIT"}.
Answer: {"value": 0.42, "unit": "V"}
